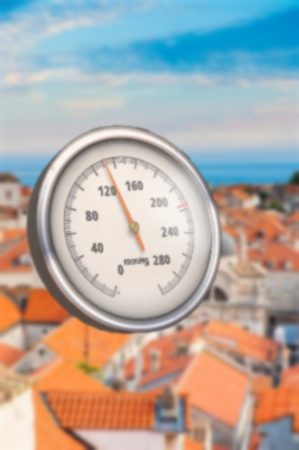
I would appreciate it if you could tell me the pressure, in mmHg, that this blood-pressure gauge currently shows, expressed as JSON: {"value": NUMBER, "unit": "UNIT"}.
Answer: {"value": 130, "unit": "mmHg"}
